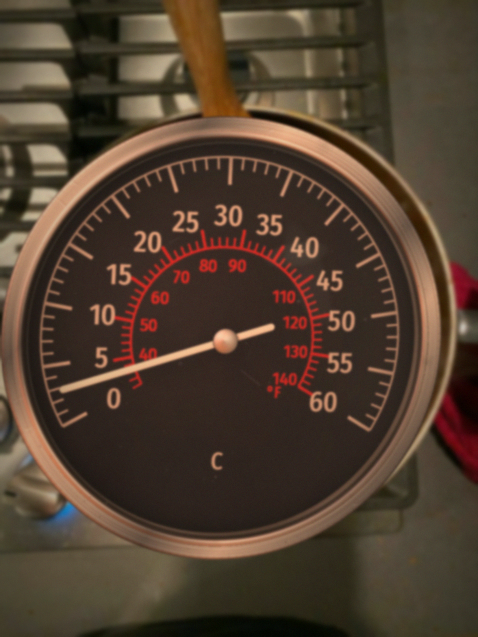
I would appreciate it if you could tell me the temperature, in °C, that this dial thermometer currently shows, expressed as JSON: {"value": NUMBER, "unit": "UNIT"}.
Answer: {"value": 3, "unit": "°C"}
